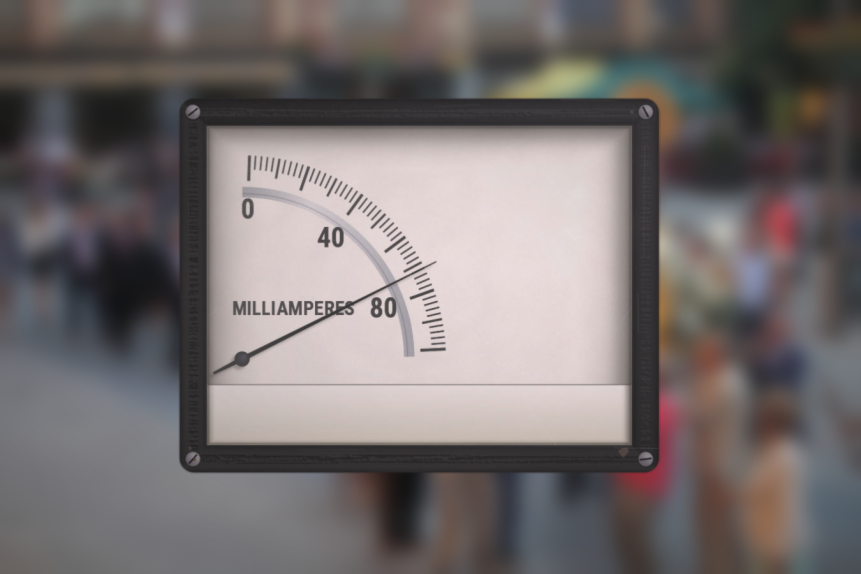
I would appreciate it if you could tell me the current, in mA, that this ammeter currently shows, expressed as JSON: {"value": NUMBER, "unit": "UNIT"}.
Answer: {"value": 72, "unit": "mA"}
